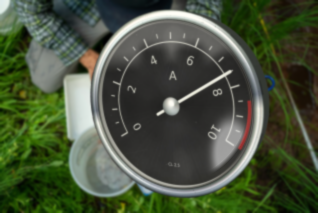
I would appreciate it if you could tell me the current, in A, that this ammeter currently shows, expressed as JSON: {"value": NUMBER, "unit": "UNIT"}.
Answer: {"value": 7.5, "unit": "A"}
